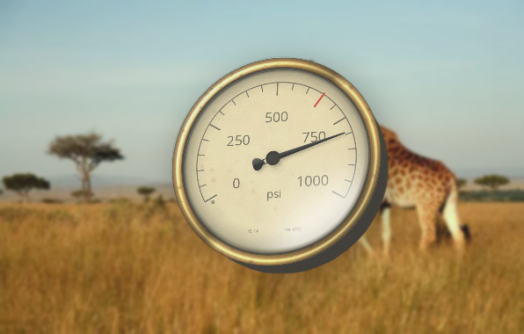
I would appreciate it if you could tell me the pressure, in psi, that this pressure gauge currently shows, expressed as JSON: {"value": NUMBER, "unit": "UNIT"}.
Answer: {"value": 800, "unit": "psi"}
